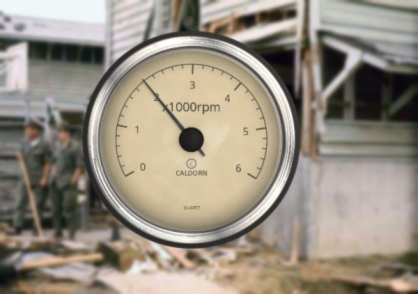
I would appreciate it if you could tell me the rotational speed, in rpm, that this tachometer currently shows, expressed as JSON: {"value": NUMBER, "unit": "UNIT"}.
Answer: {"value": 2000, "unit": "rpm"}
